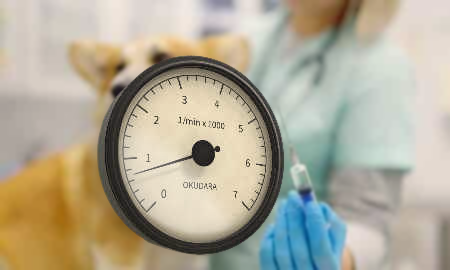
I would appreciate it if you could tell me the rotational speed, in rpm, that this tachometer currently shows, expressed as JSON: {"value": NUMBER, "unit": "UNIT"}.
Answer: {"value": 700, "unit": "rpm"}
